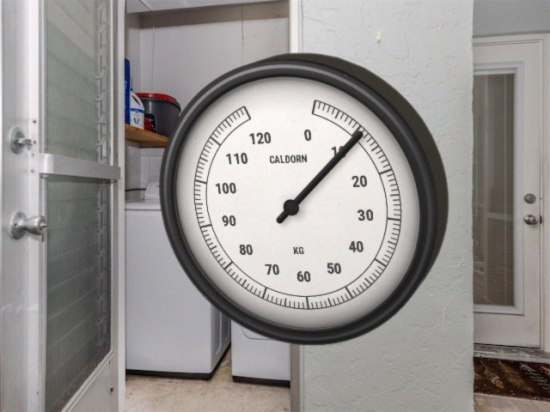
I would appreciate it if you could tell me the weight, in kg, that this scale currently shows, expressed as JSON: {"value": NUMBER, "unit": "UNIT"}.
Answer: {"value": 11, "unit": "kg"}
